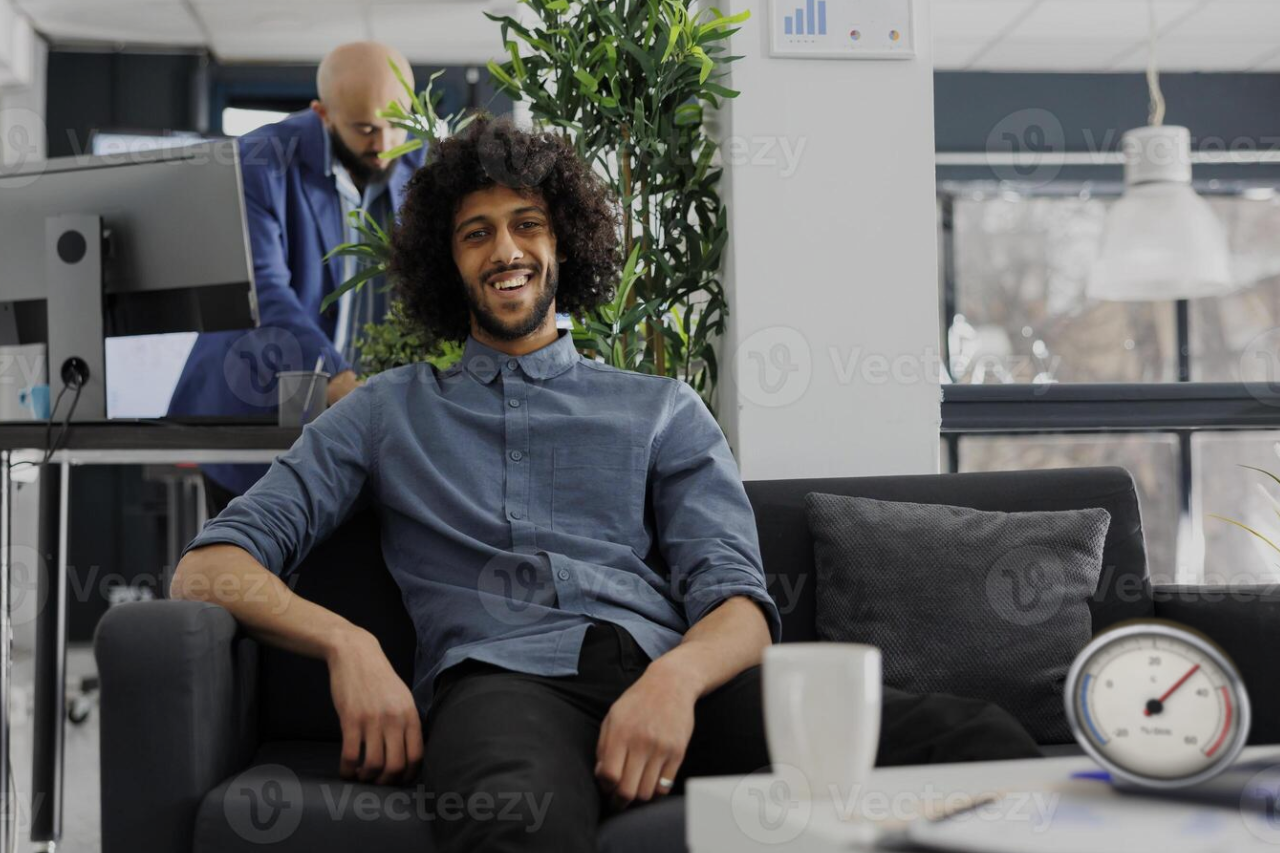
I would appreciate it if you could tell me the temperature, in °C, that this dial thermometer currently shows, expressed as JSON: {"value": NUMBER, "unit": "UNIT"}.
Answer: {"value": 32, "unit": "°C"}
